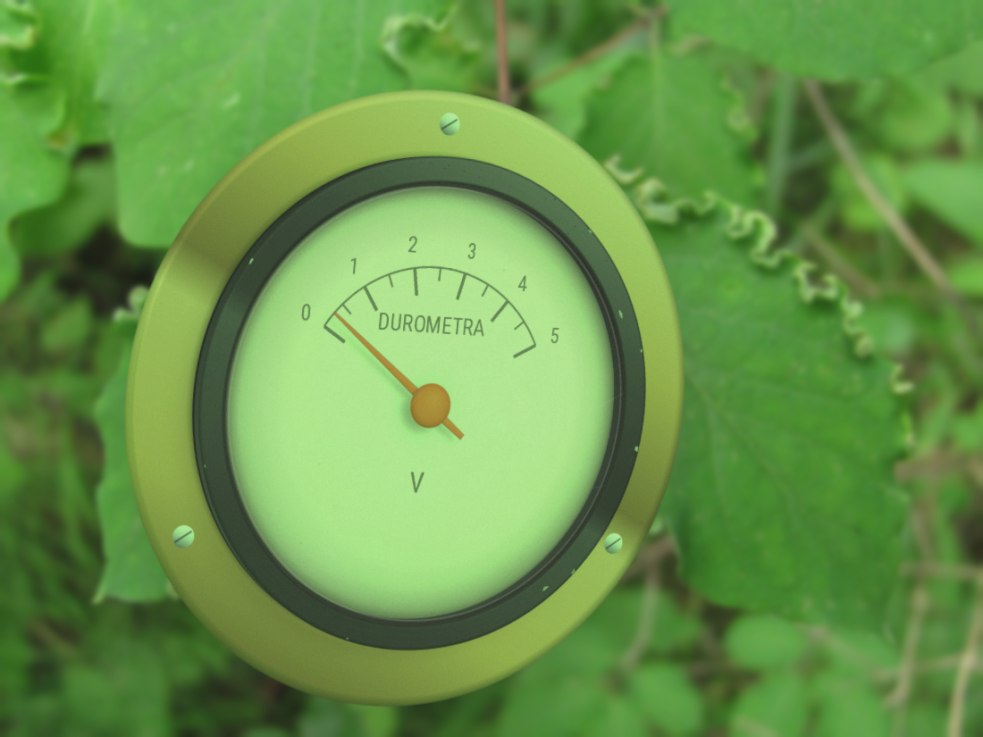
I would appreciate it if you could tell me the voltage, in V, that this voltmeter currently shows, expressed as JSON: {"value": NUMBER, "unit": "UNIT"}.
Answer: {"value": 0.25, "unit": "V"}
